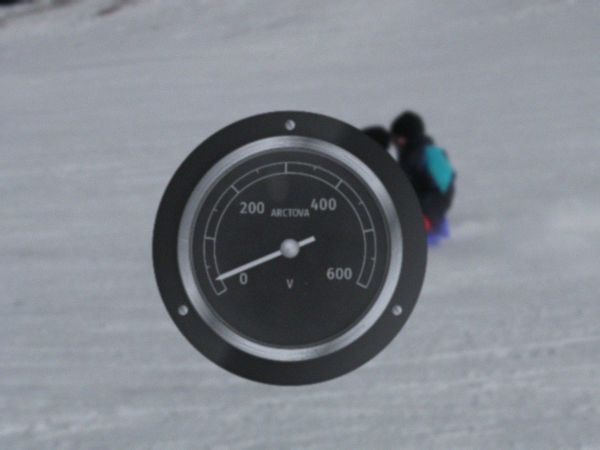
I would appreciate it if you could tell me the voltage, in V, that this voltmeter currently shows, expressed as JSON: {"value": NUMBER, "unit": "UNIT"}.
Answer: {"value": 25, "unit": "V"}
